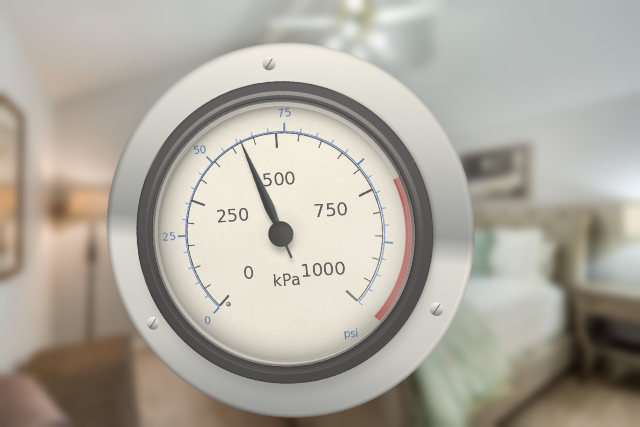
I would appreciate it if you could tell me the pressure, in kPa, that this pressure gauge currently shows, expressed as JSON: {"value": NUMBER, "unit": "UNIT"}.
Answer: {"value": 425, "unit": "kPa"}
